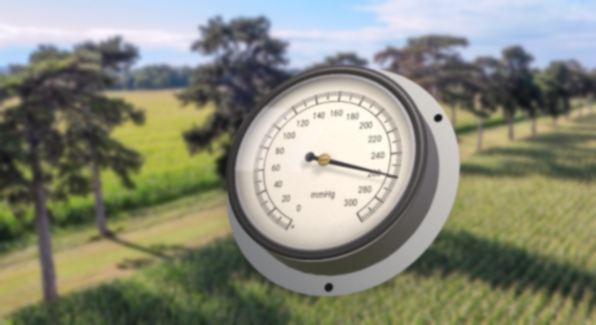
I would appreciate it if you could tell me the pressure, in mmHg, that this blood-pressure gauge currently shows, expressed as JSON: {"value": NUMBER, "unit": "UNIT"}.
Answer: {"value": 260, "unit": "mmHg"}
